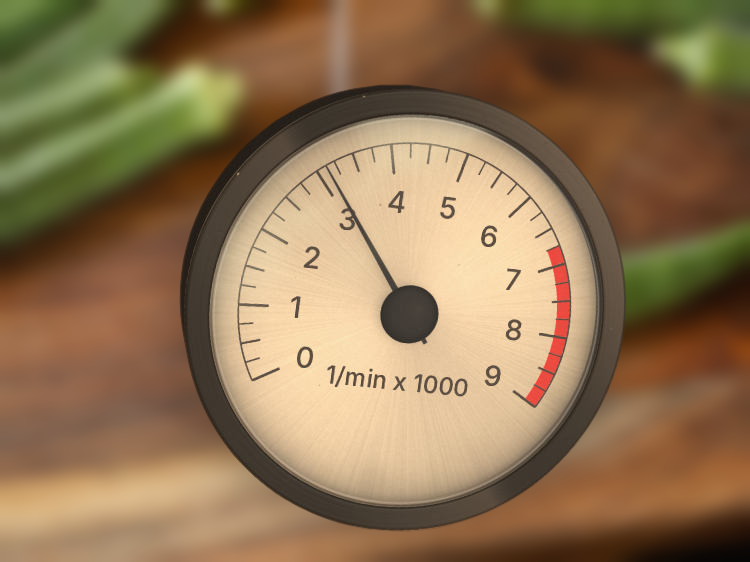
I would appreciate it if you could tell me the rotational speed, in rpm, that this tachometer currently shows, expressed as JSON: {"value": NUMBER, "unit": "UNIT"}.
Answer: {"value": 3125, "unit": "rpm"}
